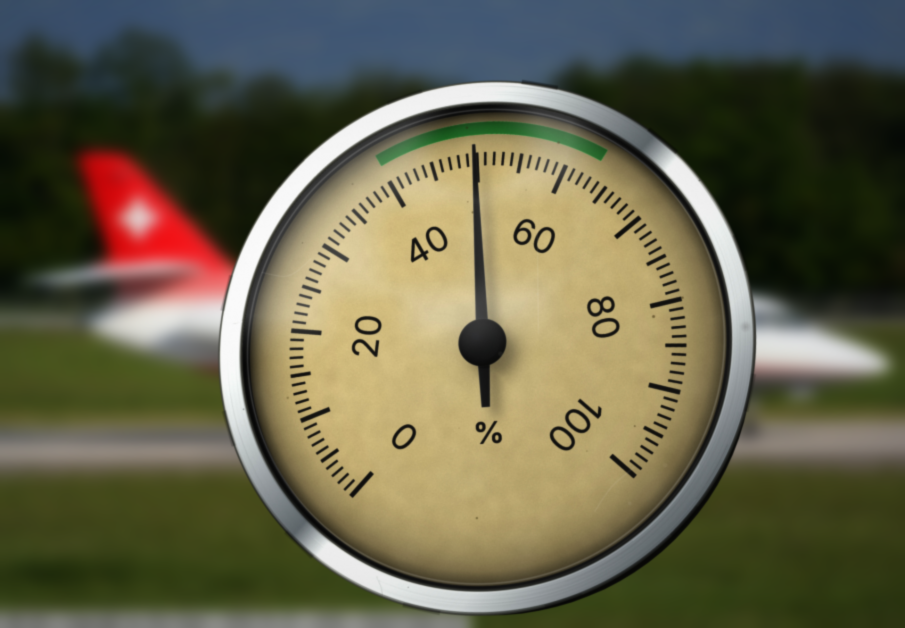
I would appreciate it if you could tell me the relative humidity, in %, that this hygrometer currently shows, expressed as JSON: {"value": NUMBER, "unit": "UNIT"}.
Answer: {"value": 50, "unit": "%"}
